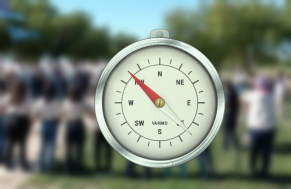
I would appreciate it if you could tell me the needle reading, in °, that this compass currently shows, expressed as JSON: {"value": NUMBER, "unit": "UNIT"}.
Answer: {"value": 315, "unit": "°"}
